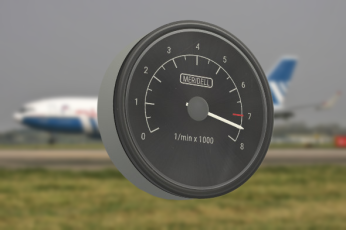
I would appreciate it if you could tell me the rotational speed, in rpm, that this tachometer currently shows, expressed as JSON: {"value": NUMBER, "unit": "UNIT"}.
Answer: {"value": 7500, "unit": "rpm"}
